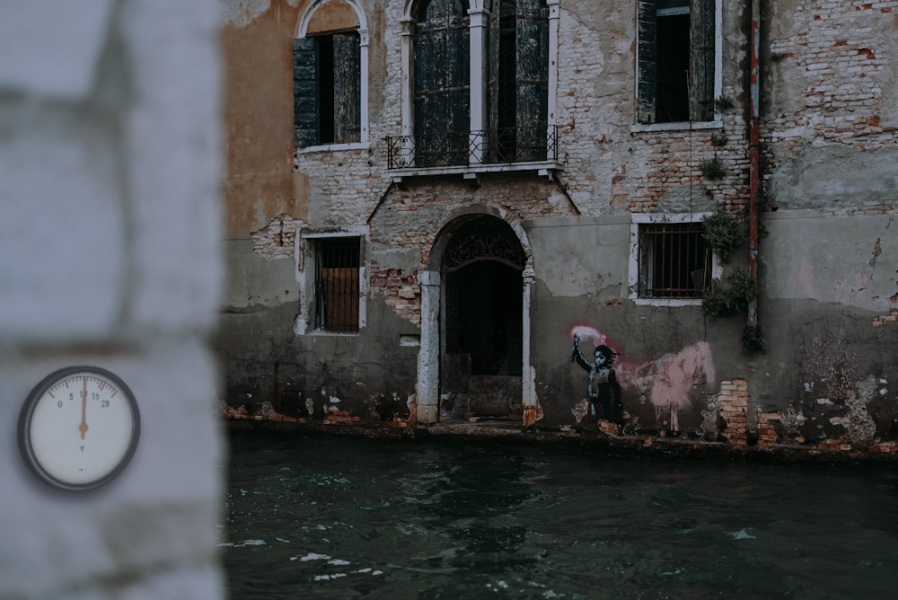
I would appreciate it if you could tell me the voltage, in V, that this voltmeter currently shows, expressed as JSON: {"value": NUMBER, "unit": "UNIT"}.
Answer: {"value": 10, "unit": "V"}
